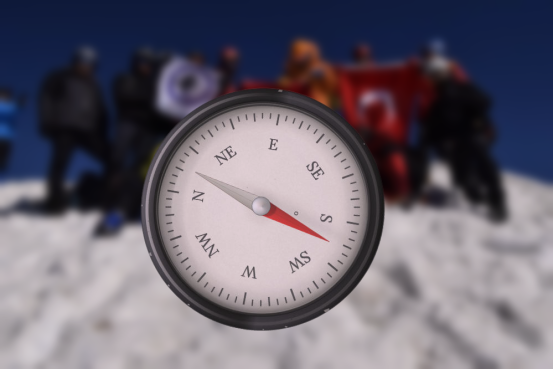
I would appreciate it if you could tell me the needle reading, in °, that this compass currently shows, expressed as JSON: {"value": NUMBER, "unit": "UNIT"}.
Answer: {"value": 197.5, "unit": "°"}
